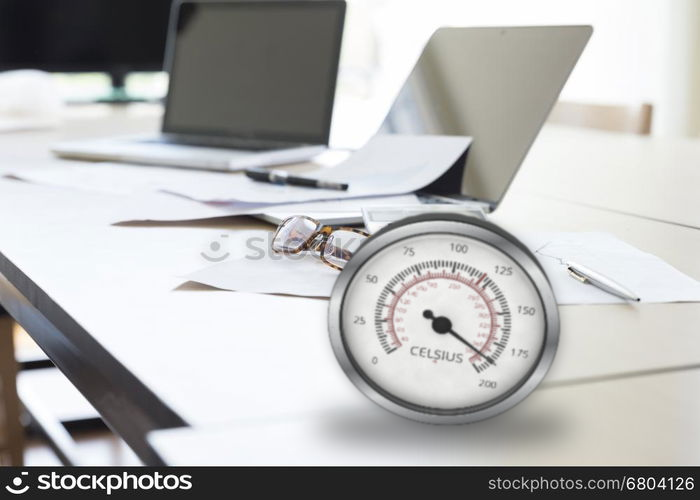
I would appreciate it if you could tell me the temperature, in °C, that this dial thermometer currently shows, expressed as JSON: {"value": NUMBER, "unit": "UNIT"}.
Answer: {"value": 187.5, "unit": "°C"}
